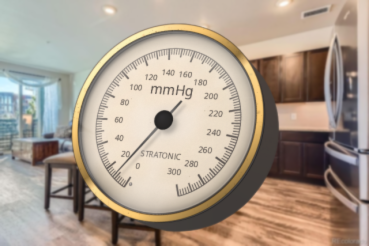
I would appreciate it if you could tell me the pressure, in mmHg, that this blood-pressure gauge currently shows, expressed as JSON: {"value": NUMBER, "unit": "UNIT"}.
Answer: {"value": 10, "unit": "mmHg"}
